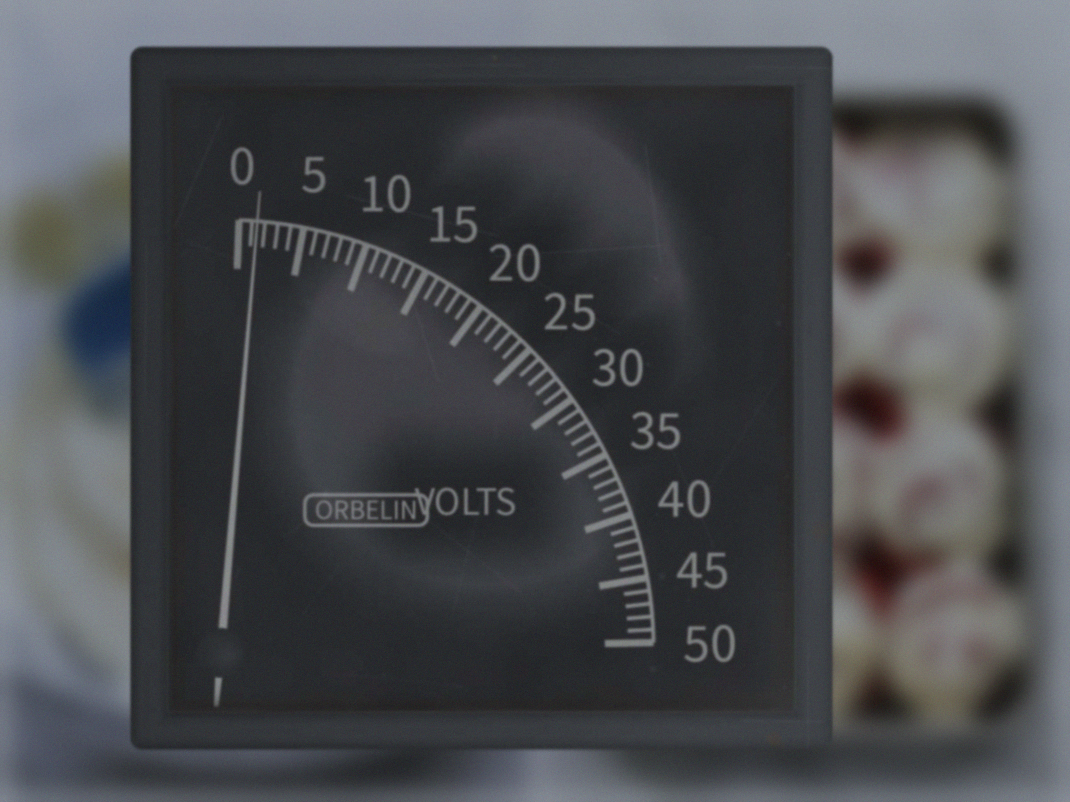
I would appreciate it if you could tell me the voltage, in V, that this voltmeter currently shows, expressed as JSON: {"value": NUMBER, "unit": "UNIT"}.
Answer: {"value": 1.5, "unit": "V"}
